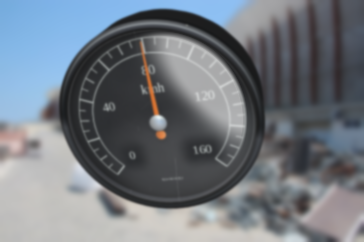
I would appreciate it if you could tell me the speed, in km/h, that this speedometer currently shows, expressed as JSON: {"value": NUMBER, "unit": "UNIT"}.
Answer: {"value": 80, "unit": "km/h"}
